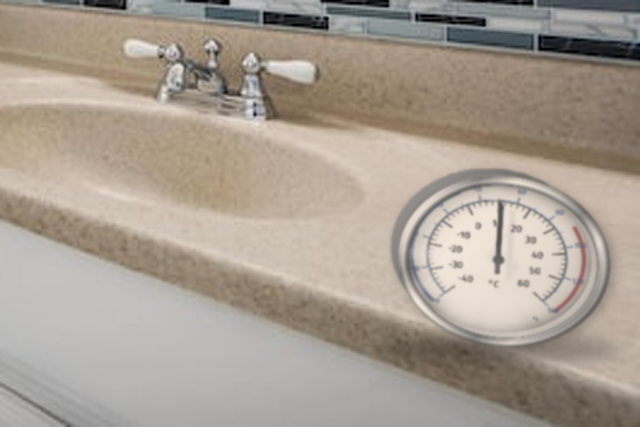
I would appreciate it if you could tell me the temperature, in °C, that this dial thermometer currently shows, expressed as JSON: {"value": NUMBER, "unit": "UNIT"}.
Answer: {"value": 10, "unit": "°C"}
